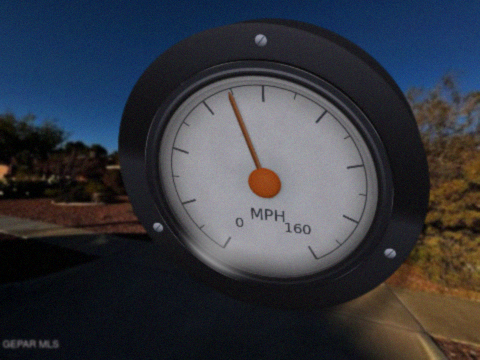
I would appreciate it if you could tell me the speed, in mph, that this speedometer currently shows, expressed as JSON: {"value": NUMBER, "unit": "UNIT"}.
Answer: {"value": 70, "unit": "mph"}
